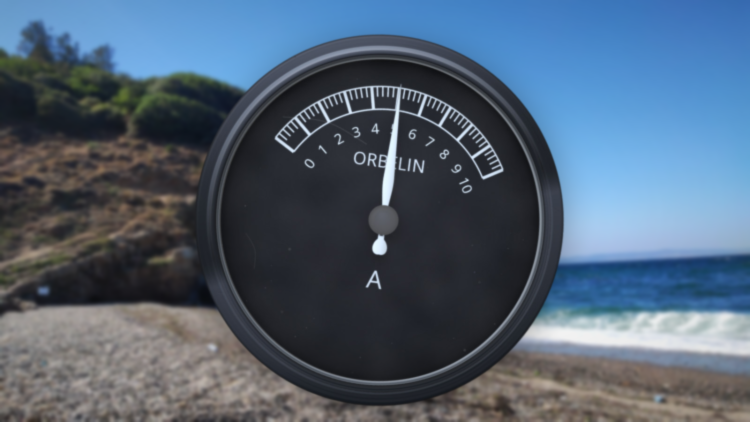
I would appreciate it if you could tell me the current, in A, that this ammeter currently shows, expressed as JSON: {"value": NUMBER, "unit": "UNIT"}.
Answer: {"value": 5, "unit": "A"}
